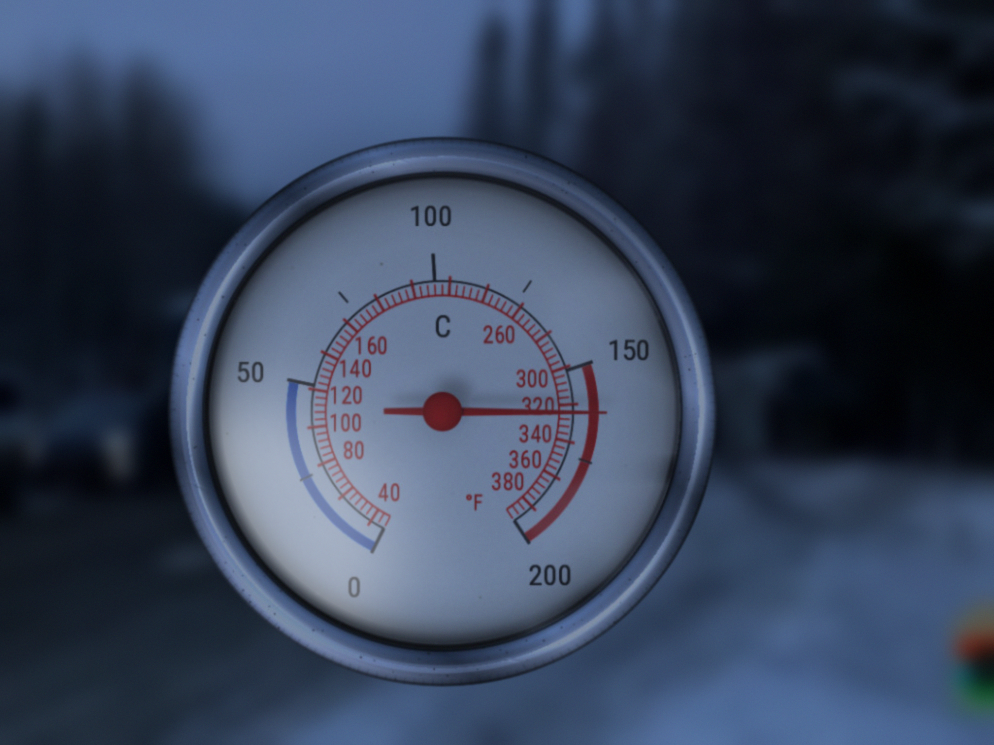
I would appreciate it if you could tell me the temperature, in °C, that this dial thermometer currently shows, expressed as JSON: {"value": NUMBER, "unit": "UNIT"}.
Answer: {"value": 162.5, "unit": "°C"}
